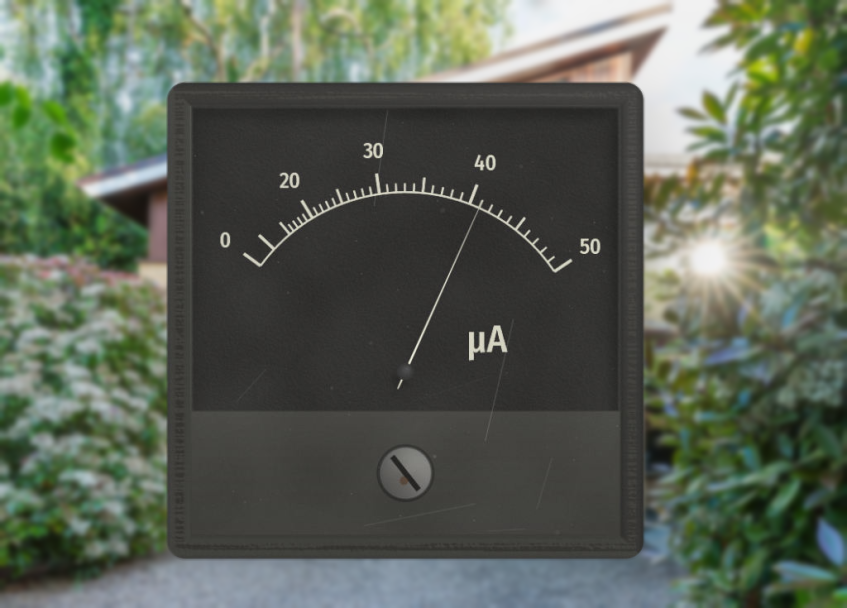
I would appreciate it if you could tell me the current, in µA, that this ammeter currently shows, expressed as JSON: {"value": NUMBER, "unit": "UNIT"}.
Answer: {"value": 41, "unit": "µA"}
